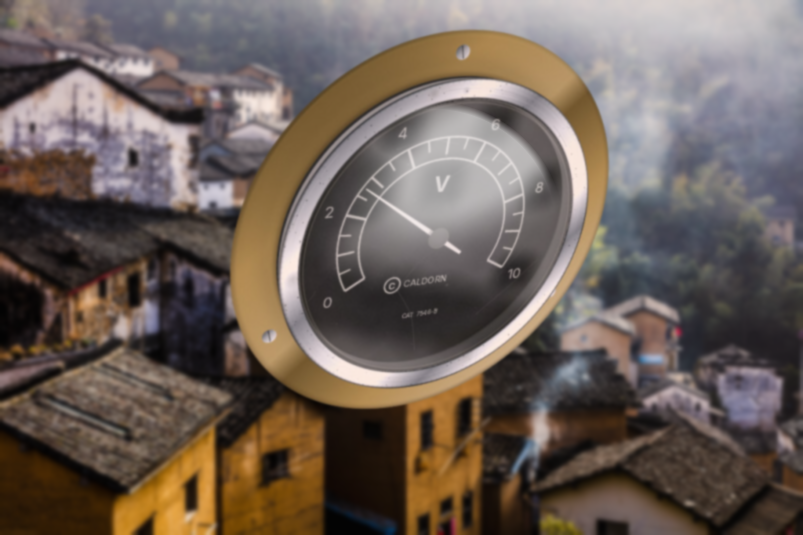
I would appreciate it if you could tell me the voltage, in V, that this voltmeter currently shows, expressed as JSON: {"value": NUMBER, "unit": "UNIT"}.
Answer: {"value": 2.75, "unit": "V"}
